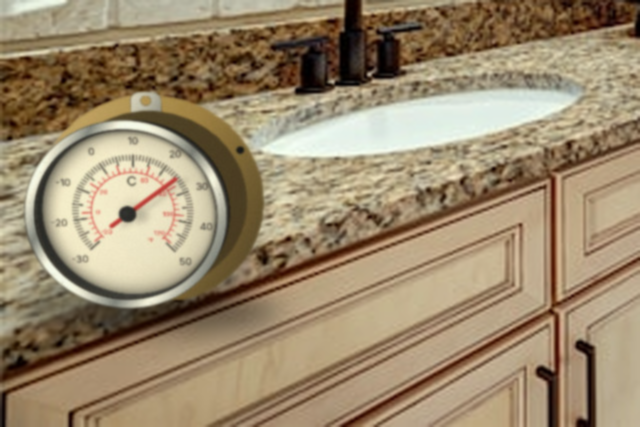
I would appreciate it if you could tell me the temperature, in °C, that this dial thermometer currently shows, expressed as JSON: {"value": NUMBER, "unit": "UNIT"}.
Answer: {"value": 25, "unit": "°C"}
